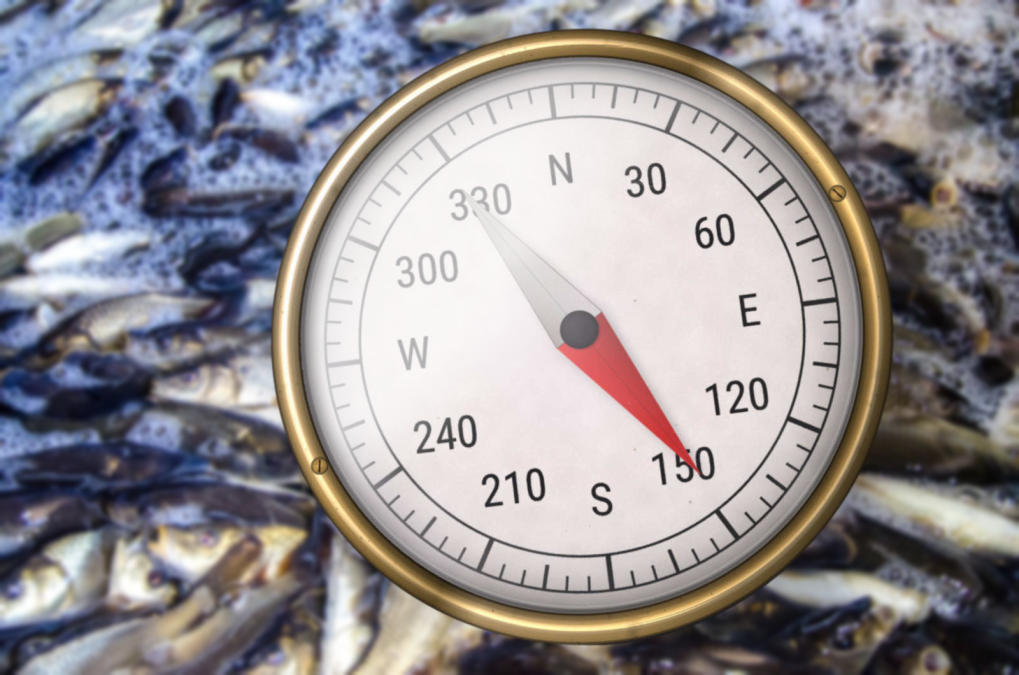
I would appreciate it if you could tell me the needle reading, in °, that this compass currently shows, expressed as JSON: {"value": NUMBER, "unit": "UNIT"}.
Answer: {"value": 147.5, "unit": "°"}
